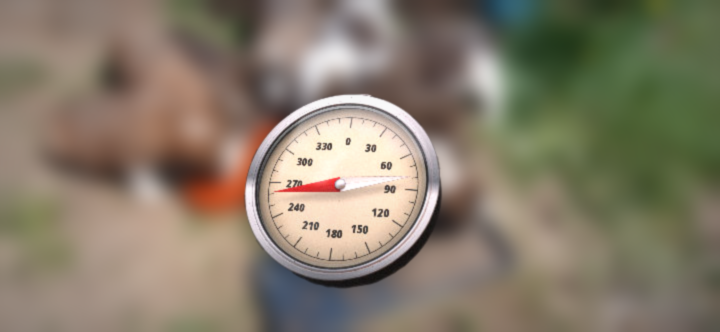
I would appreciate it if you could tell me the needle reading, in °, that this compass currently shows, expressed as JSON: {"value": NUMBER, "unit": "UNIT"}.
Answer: {"value": 260, "unit": "°"}
